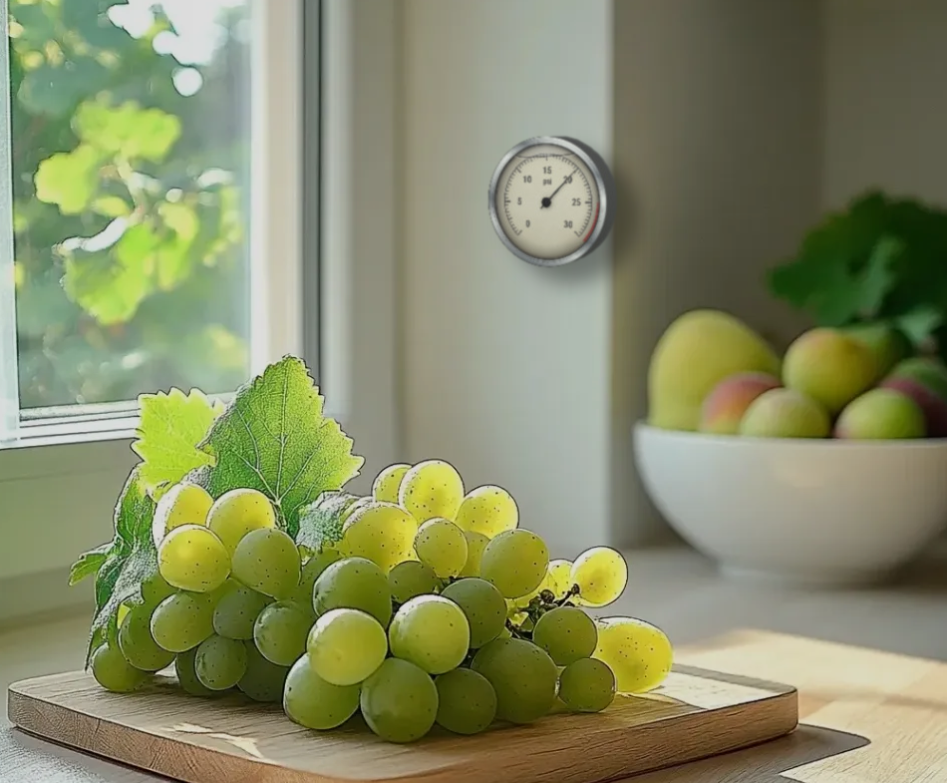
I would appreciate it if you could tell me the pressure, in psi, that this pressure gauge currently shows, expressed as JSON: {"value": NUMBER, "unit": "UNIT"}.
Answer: {"value": 20, "unit": "psi"}
